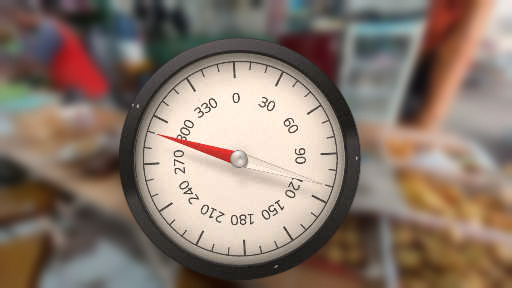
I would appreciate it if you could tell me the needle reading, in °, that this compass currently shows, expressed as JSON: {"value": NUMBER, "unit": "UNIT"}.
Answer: {"value": 290, "unit": "°"}
